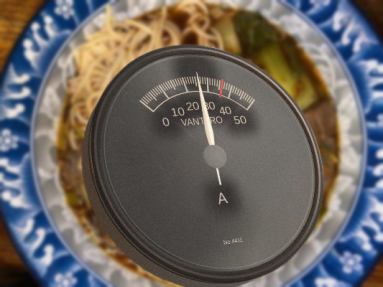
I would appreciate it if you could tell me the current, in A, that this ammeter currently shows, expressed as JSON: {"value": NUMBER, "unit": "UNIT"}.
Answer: {"value": 25, "unit": "A"}
